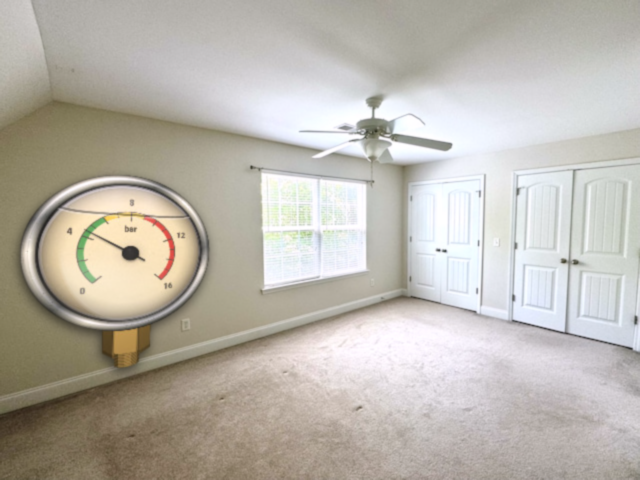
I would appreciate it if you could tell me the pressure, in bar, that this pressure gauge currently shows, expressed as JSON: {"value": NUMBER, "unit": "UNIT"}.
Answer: {"value": 4.5, "unit": "bar"}
